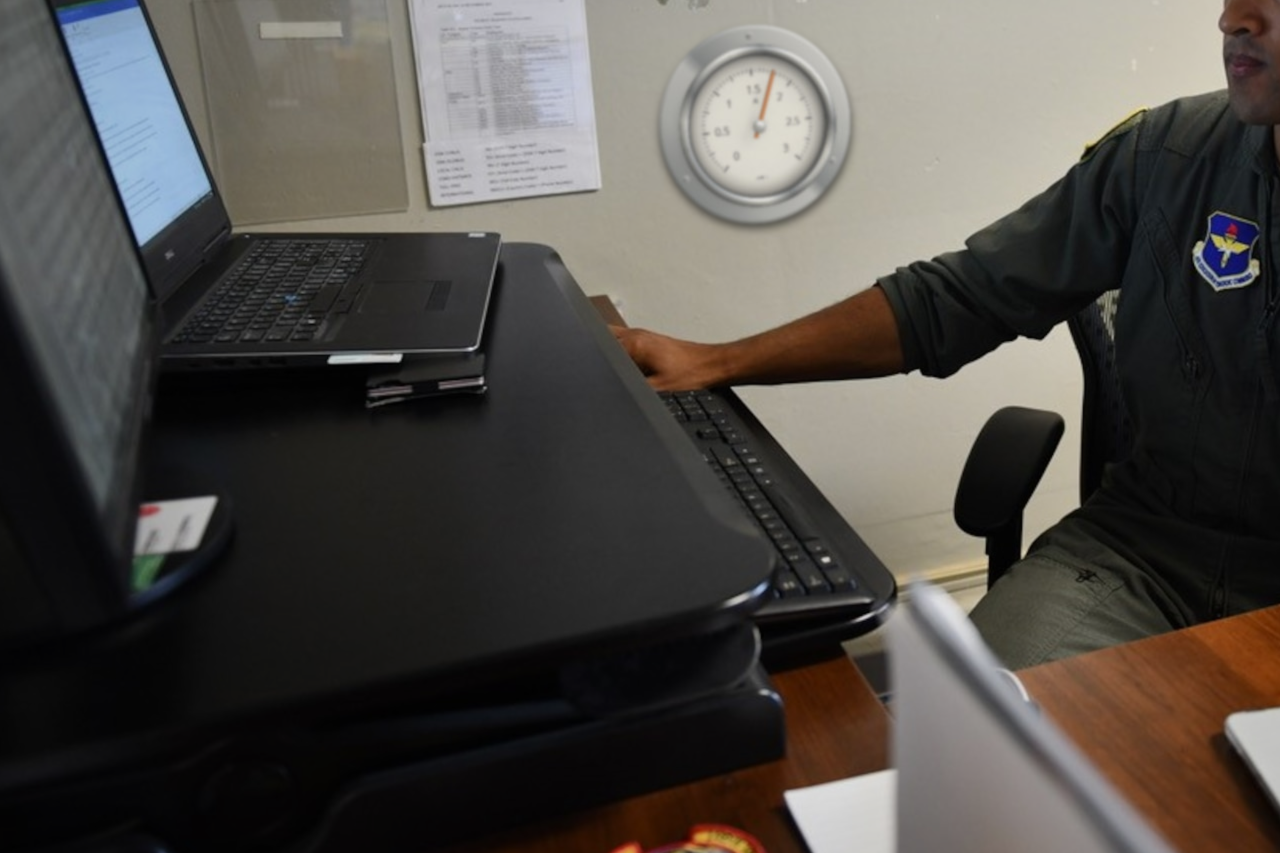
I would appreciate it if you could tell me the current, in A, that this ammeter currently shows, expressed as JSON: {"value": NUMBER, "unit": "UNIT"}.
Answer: {"value": 1.75, "unit": "A"}
